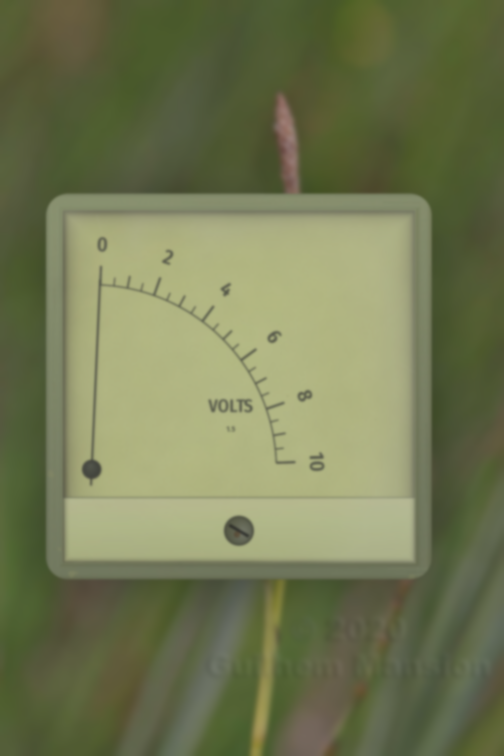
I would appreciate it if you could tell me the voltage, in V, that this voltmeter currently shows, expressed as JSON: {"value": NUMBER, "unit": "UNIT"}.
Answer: {"value": 0, "unit": "V"}
